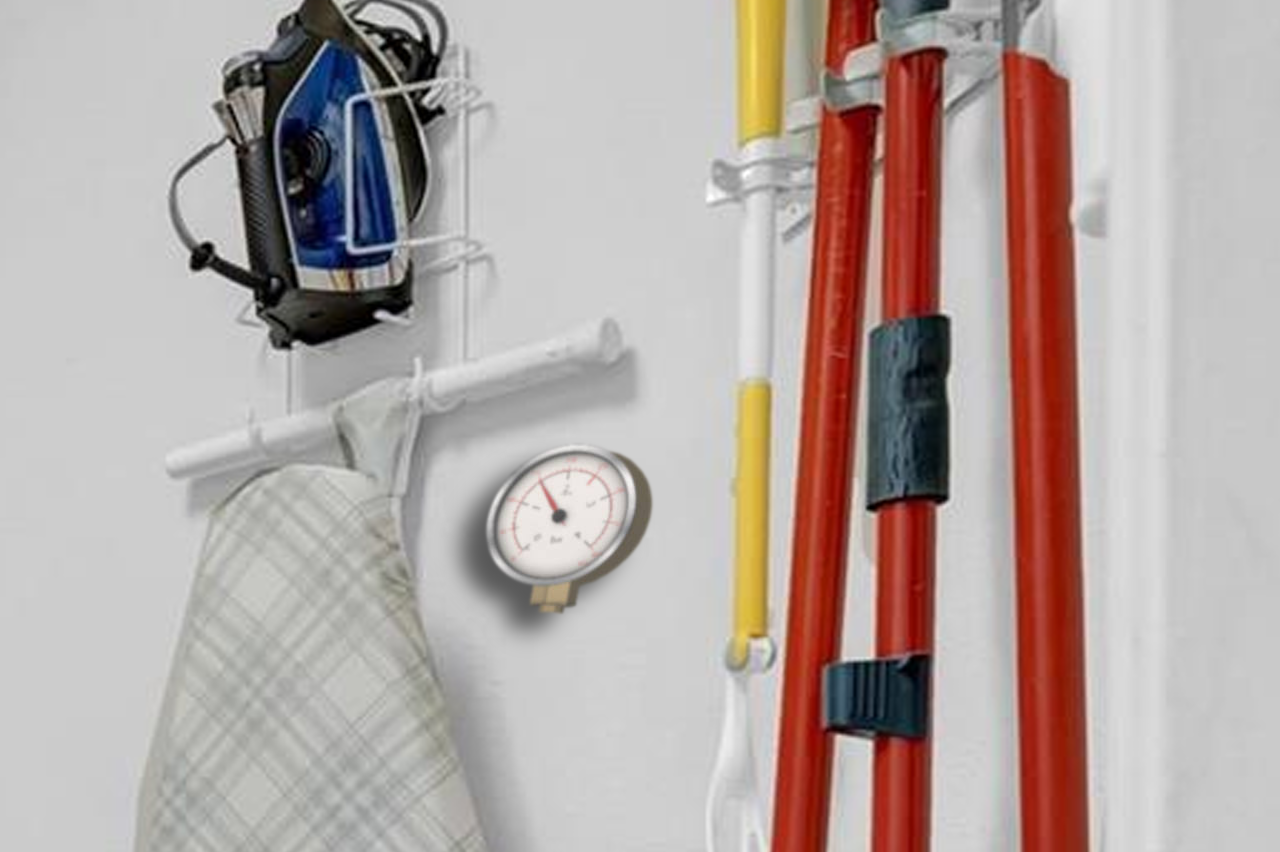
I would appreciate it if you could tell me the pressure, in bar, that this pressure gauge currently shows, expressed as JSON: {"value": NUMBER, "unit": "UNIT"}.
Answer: {"value": 1.5, "unit": "bar"}
